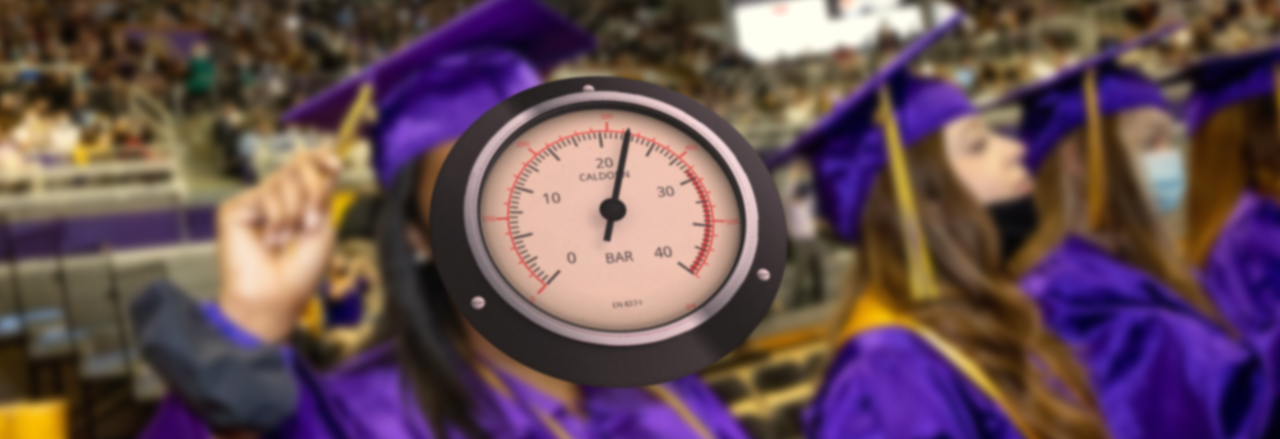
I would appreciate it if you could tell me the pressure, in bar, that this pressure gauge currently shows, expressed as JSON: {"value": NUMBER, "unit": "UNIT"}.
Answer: {"value": 22.5, "unit": "bar"}
